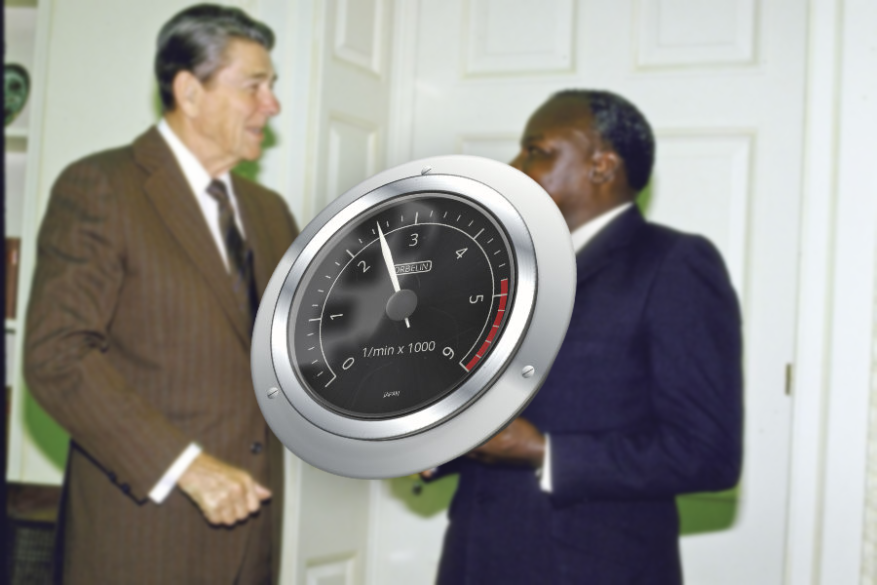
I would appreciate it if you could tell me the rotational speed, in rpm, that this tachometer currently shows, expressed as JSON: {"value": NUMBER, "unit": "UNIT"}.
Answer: {"value": 2500, "unit": "rpm"}
